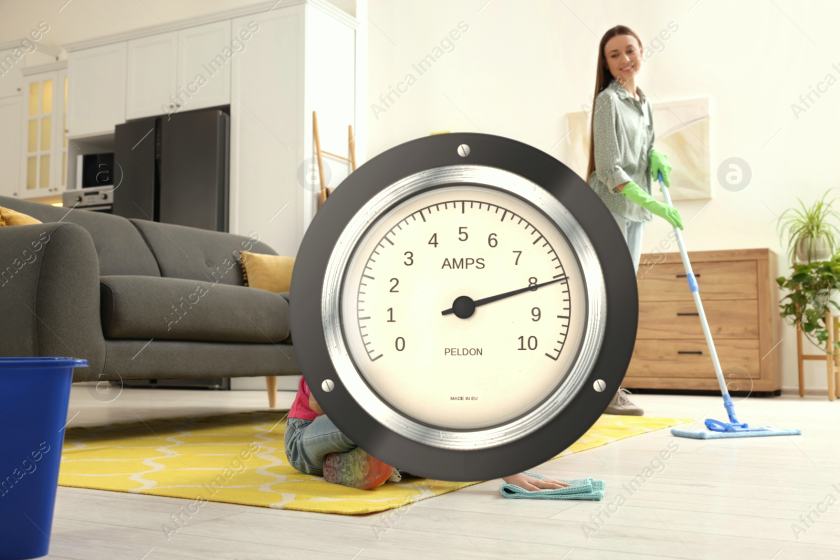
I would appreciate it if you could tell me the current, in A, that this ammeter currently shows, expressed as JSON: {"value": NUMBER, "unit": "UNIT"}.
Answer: {"value": 8.1, "unit": "A"}
